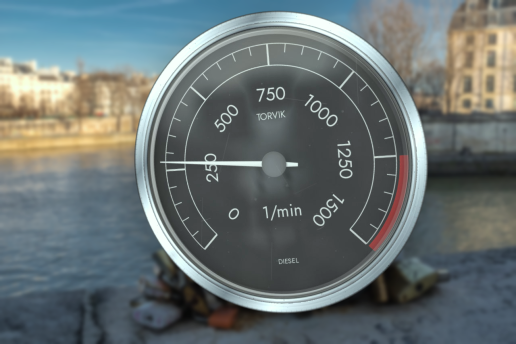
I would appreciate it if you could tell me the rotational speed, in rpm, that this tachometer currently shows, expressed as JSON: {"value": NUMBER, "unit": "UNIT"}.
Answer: {"value": 275, "unit": "rpm"}
